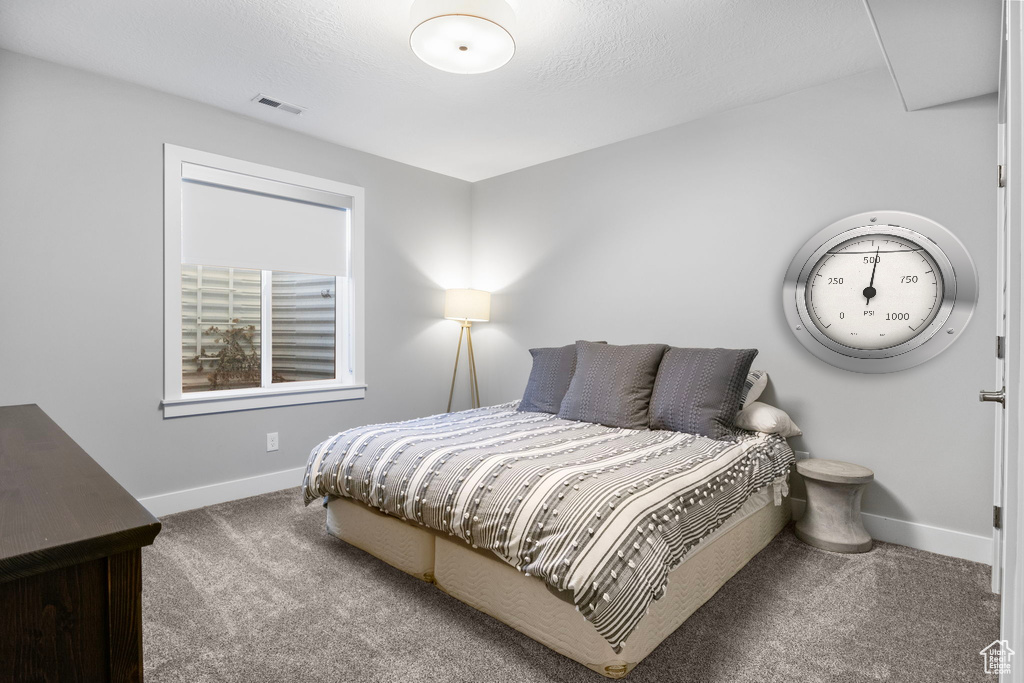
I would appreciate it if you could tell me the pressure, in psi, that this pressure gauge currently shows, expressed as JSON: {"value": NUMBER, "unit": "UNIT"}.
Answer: {"value": 525, "unit": "psi"}
